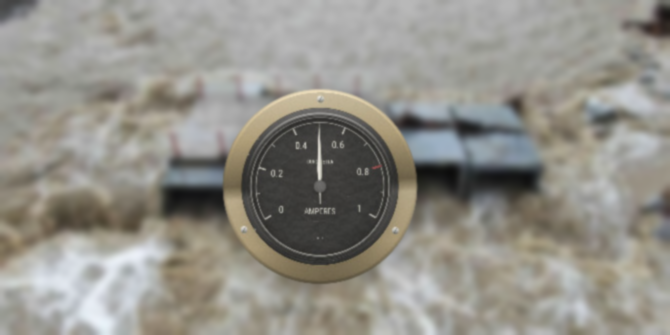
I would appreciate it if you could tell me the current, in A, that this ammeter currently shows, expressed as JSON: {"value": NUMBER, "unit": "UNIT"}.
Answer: {"value": 0.5, "unit": "A"}
